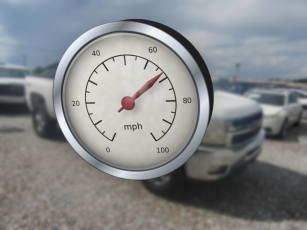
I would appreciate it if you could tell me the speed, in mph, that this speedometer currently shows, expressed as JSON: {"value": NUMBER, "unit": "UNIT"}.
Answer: {"value": 67.5, "unit": "mph"}
